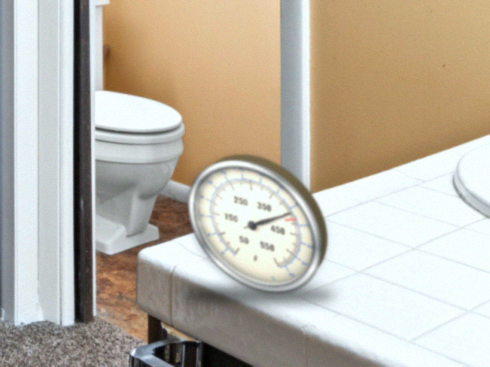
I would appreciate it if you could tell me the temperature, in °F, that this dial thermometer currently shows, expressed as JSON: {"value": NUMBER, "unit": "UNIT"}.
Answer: {"value": 400, "unit": "°F"}
